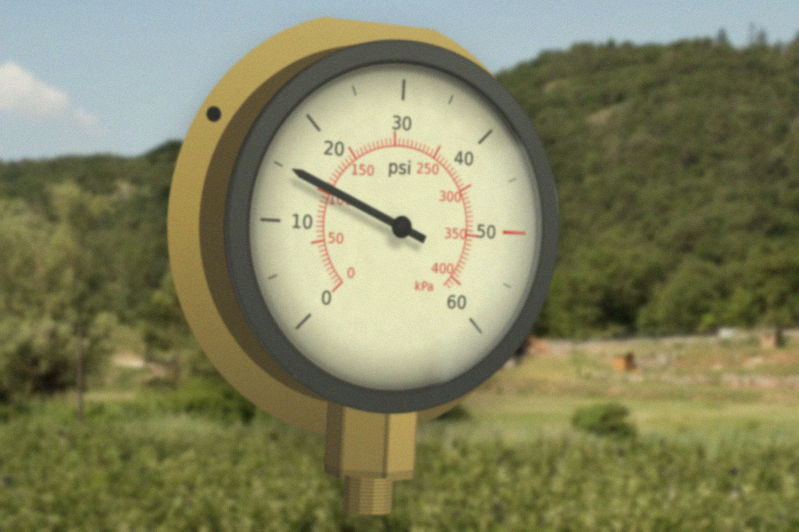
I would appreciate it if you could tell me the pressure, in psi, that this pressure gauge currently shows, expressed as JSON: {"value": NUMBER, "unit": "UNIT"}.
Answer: {"value": 15, "unit": "psi"}
